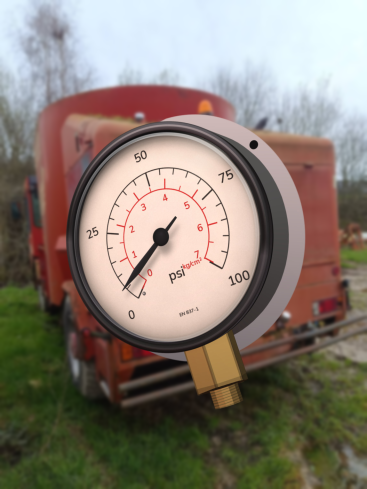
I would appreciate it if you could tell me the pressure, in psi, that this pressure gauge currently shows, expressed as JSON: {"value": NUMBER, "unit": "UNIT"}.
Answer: {"value": 5, "unit": "psi"}
